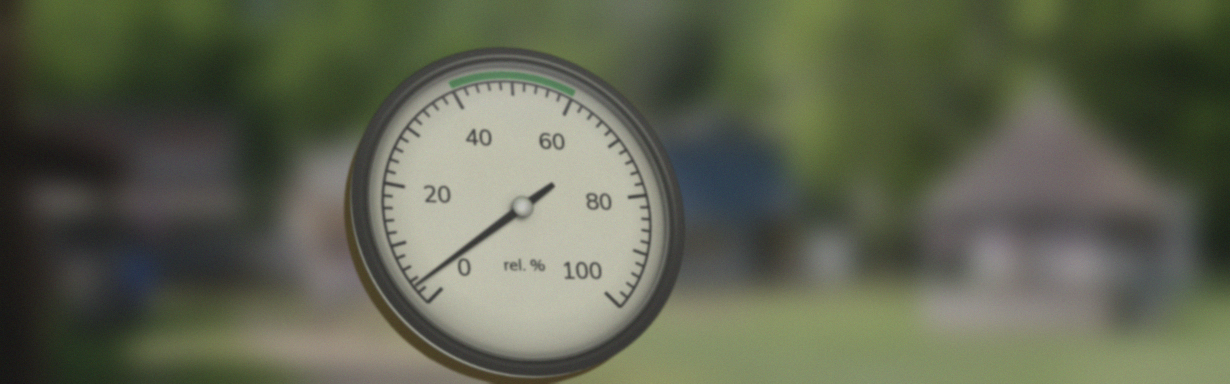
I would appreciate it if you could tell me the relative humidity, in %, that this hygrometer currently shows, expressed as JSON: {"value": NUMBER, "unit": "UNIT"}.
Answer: {"value": 3, "unit": "%"}
